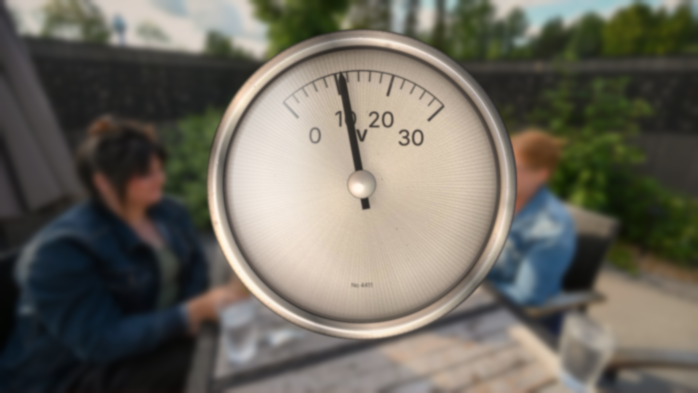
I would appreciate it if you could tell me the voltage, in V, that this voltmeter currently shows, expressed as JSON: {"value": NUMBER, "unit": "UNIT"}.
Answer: {"value": 11, "unit": "V"}
